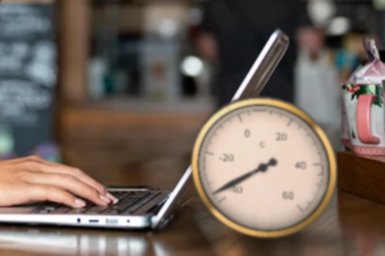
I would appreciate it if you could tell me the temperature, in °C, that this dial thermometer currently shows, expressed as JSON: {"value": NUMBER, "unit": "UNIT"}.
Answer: {"value": -36, "unit": "°C"}
